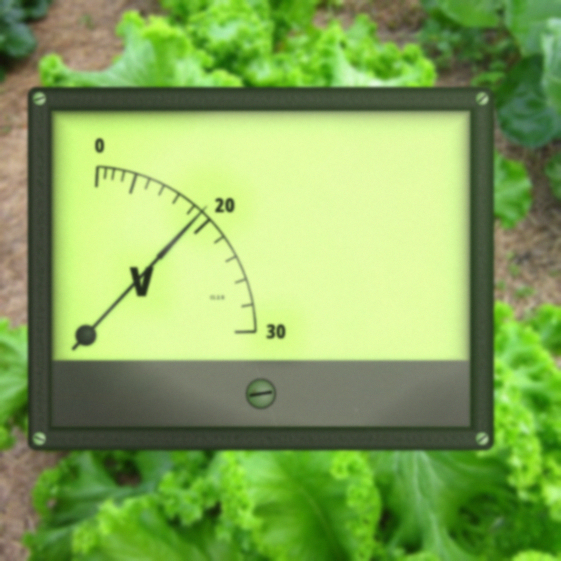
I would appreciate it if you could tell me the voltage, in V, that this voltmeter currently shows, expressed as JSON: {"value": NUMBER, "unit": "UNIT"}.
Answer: {"value": 19, "unit": "V"}
